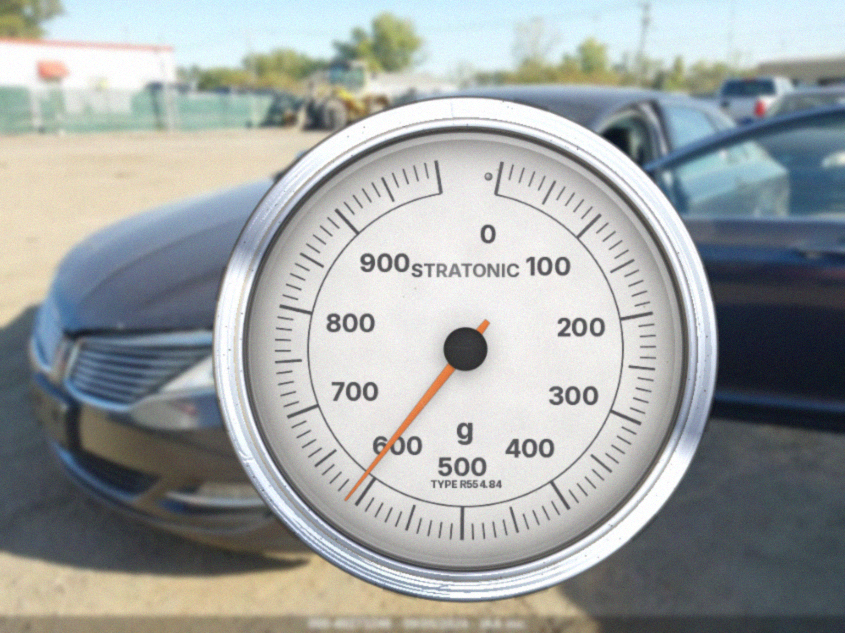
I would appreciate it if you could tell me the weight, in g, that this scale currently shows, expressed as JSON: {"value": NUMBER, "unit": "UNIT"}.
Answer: {"value": 610, "unit": "g"}
